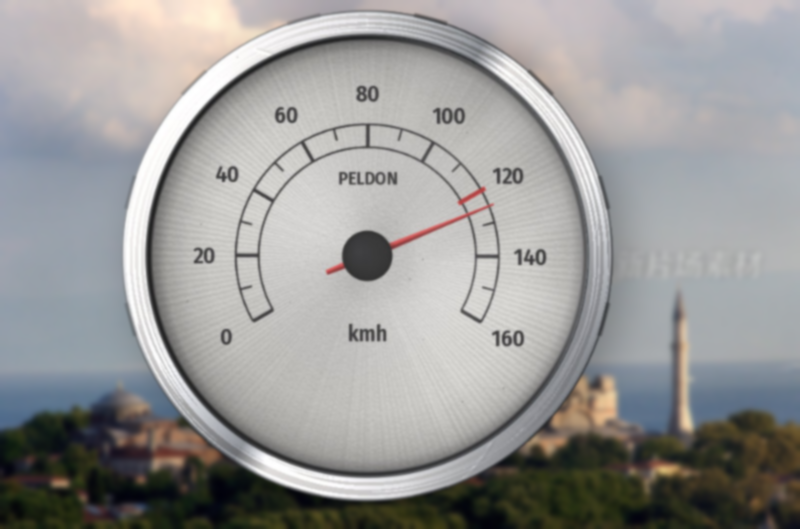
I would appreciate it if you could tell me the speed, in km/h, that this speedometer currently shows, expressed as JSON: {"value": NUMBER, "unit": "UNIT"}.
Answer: {"value": 125, "unit": "km/h"}
